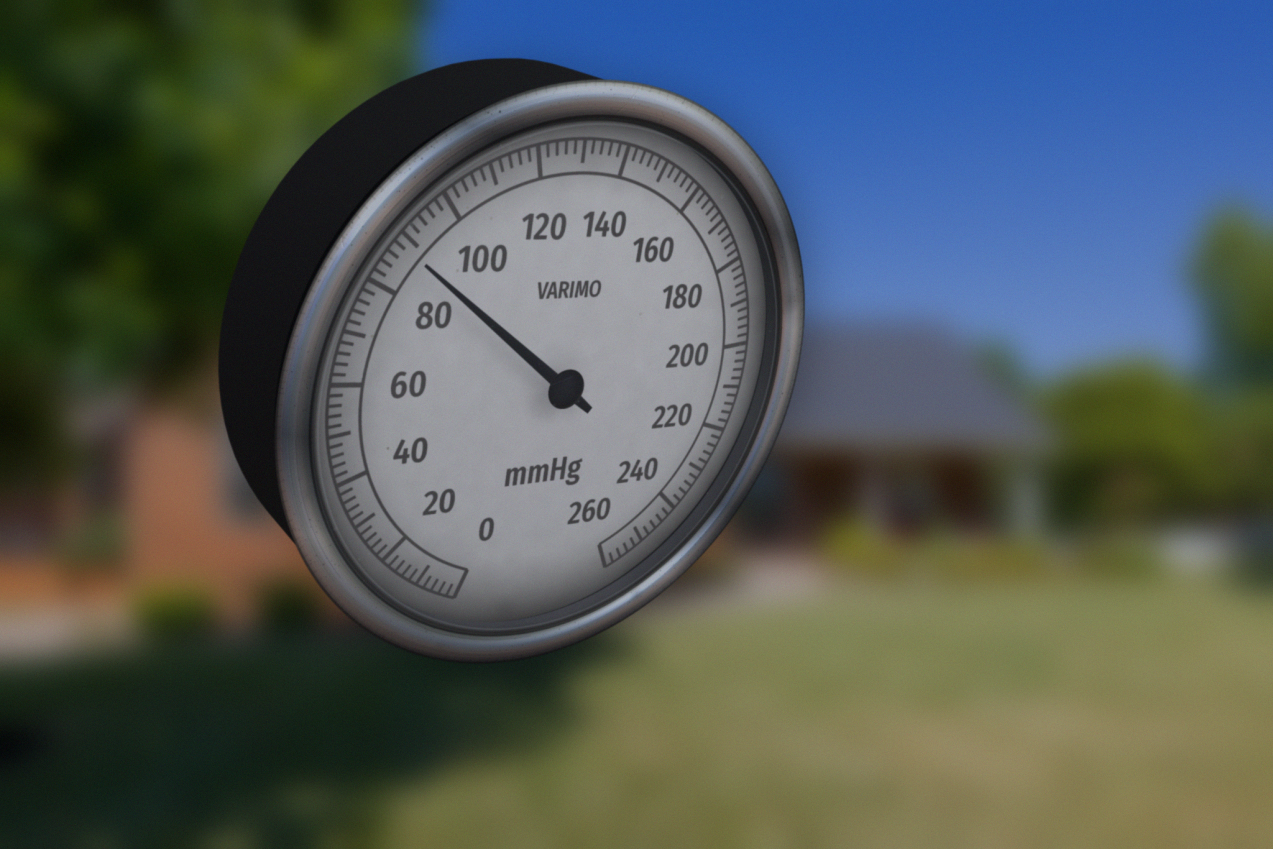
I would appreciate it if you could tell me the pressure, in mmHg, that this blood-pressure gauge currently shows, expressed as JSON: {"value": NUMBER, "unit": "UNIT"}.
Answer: {"value": 88, "unit": "mmHg"}
